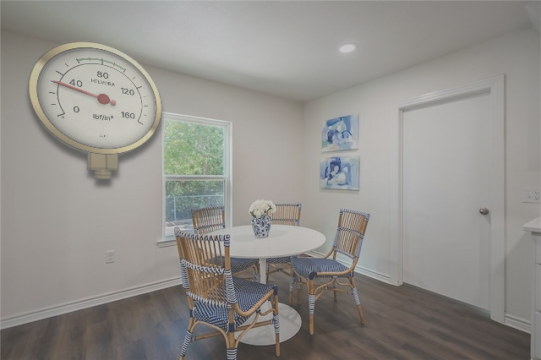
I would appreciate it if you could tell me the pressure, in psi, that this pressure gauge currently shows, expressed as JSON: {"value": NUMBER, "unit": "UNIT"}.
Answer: {"value": 30, "unit": "psi"}
